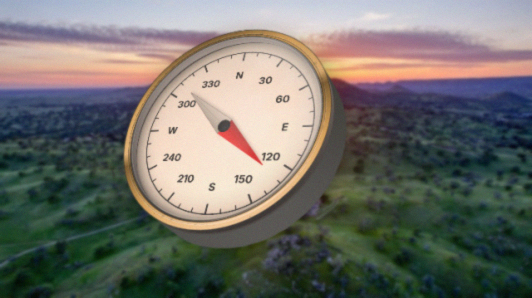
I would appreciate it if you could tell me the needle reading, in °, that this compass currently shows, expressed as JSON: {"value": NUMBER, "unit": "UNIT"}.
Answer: {"value": 130, "unit": "°"}
